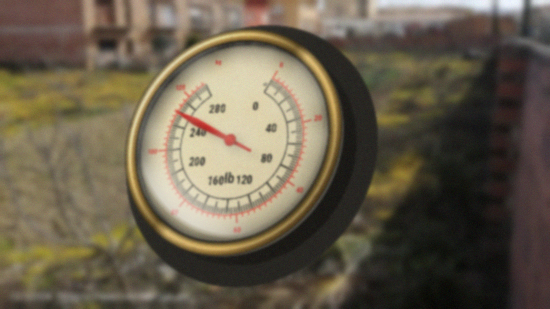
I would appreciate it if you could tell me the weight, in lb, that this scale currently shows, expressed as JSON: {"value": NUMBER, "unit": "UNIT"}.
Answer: {"value": 250, "unit": "lb"}
